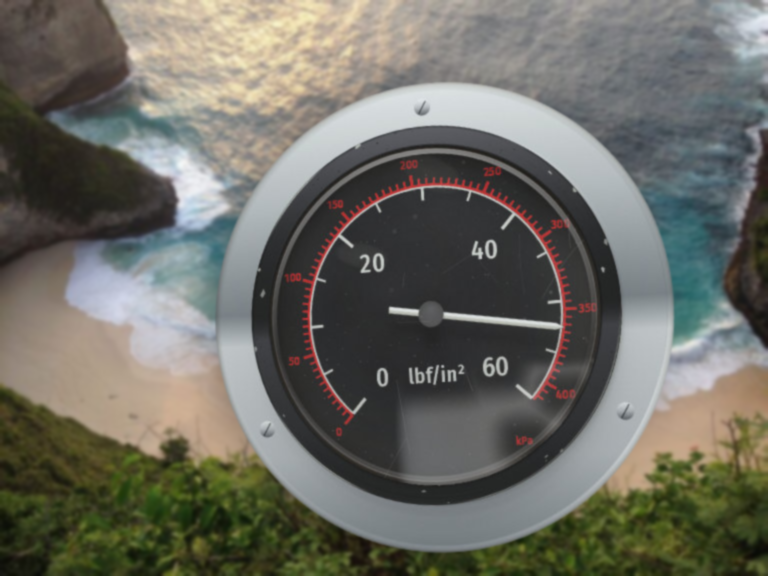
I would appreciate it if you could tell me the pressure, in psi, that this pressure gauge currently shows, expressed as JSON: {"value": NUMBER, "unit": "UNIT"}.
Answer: {"value": 52.5, "unit": "psi"}
